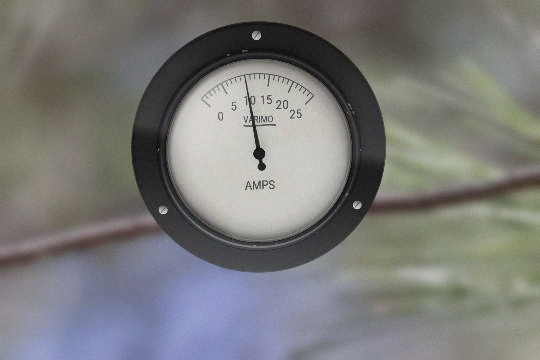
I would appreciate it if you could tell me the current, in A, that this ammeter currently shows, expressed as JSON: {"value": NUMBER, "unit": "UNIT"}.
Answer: {"value": 10, "unit": "A"}
